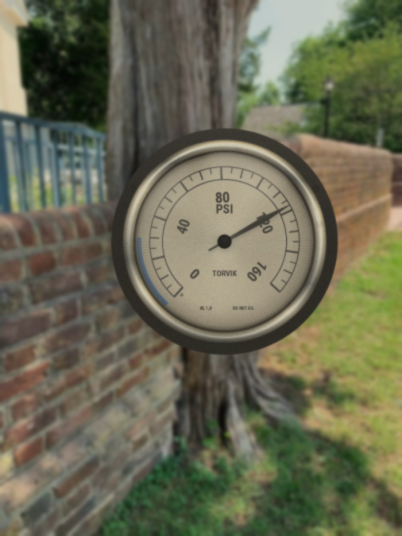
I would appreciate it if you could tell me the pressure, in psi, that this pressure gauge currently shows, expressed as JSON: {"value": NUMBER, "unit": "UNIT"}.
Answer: {"value": 117.5, "unit": "psi"}
